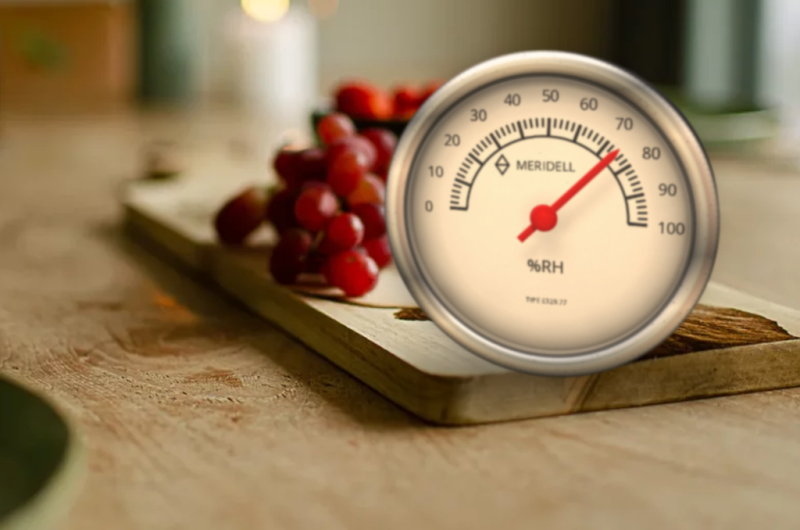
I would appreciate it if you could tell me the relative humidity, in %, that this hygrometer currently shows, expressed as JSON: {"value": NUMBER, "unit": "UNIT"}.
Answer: {"value": 74, "unit": "%"}
